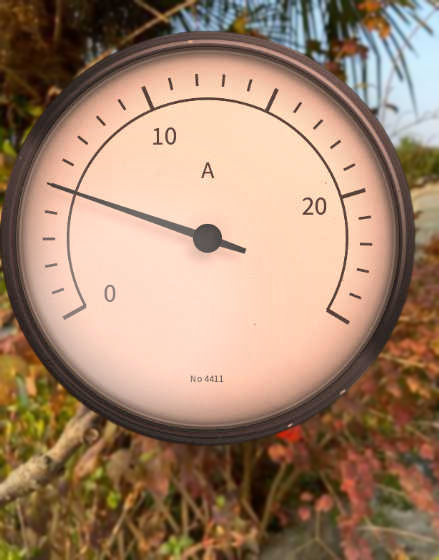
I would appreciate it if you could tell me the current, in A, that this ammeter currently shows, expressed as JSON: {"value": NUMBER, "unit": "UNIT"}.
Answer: {"value": 5, "unit": "A"}
